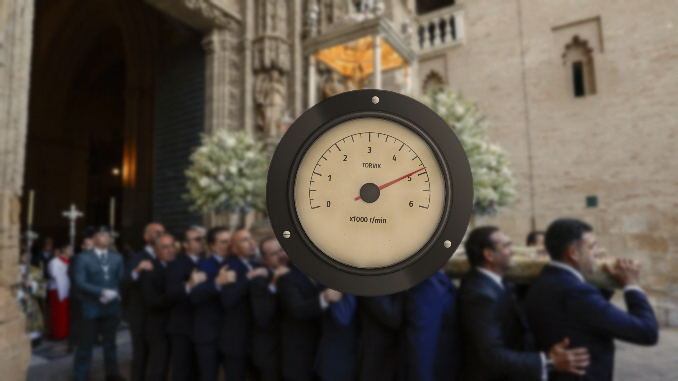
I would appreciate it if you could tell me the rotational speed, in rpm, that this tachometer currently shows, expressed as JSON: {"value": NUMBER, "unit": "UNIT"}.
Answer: {"value": 4875, "unit": "rpm"}
